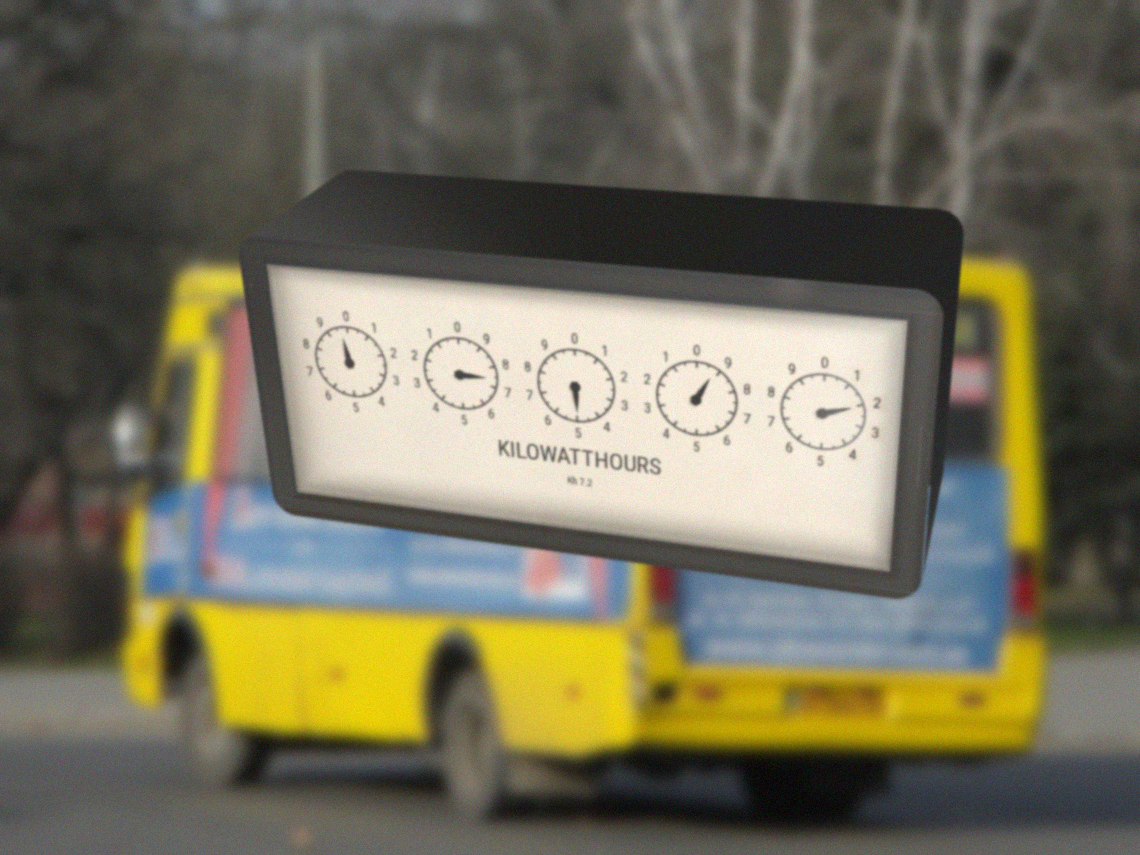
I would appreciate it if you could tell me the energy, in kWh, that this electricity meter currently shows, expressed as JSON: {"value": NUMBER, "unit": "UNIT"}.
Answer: {"value": 97492, "unit": "kWh"}
